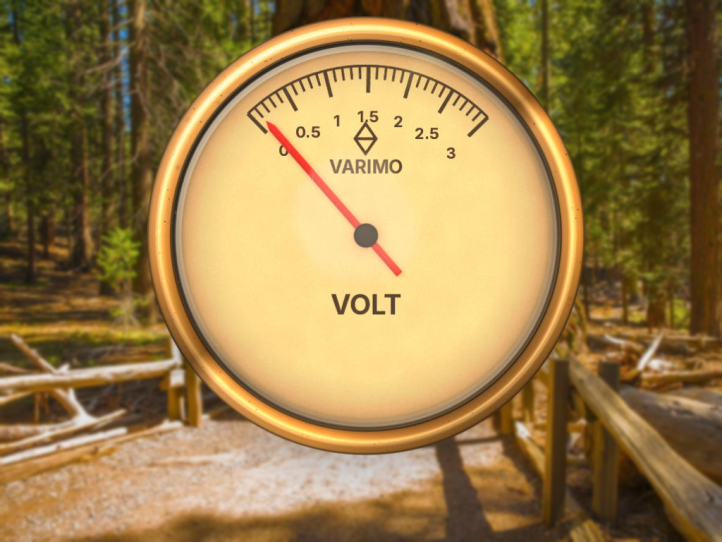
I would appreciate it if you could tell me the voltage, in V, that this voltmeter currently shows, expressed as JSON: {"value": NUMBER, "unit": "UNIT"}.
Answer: {"value": 0.1, "unit": "V"}
